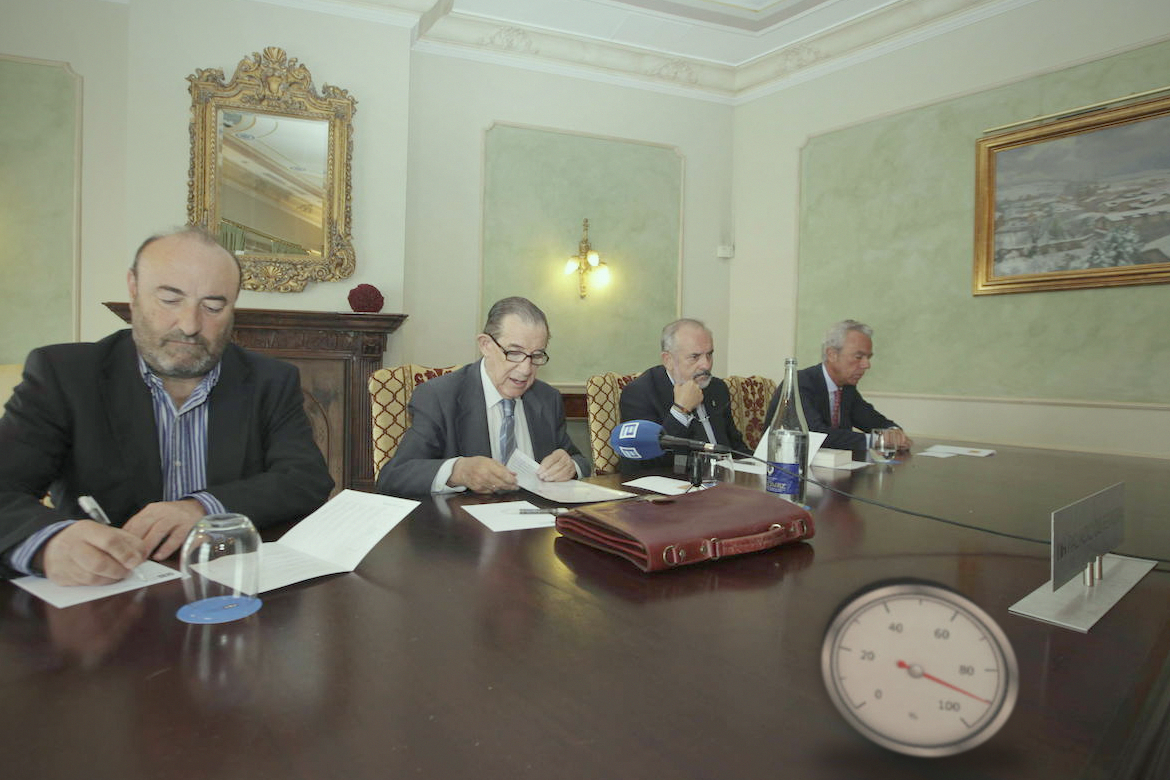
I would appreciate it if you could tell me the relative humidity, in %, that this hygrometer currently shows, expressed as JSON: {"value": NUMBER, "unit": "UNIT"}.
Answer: {"value": 90, "unit": "%"}
